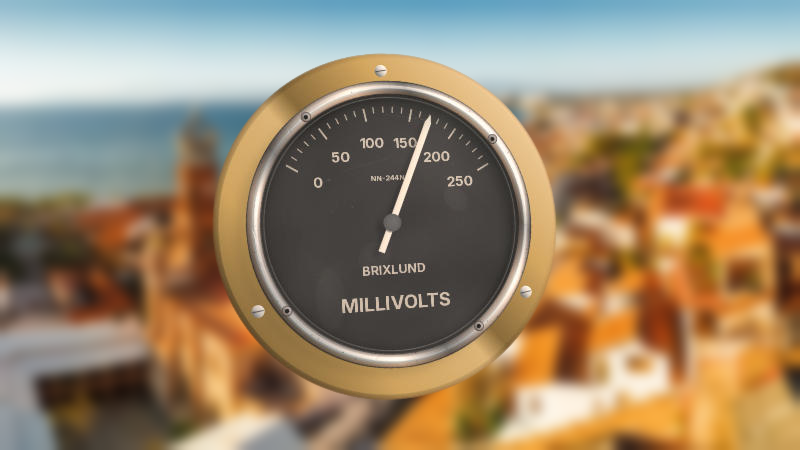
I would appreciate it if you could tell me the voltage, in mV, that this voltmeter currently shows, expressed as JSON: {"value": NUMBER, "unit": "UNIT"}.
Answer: {"value": 170, "unit": "mV"}
